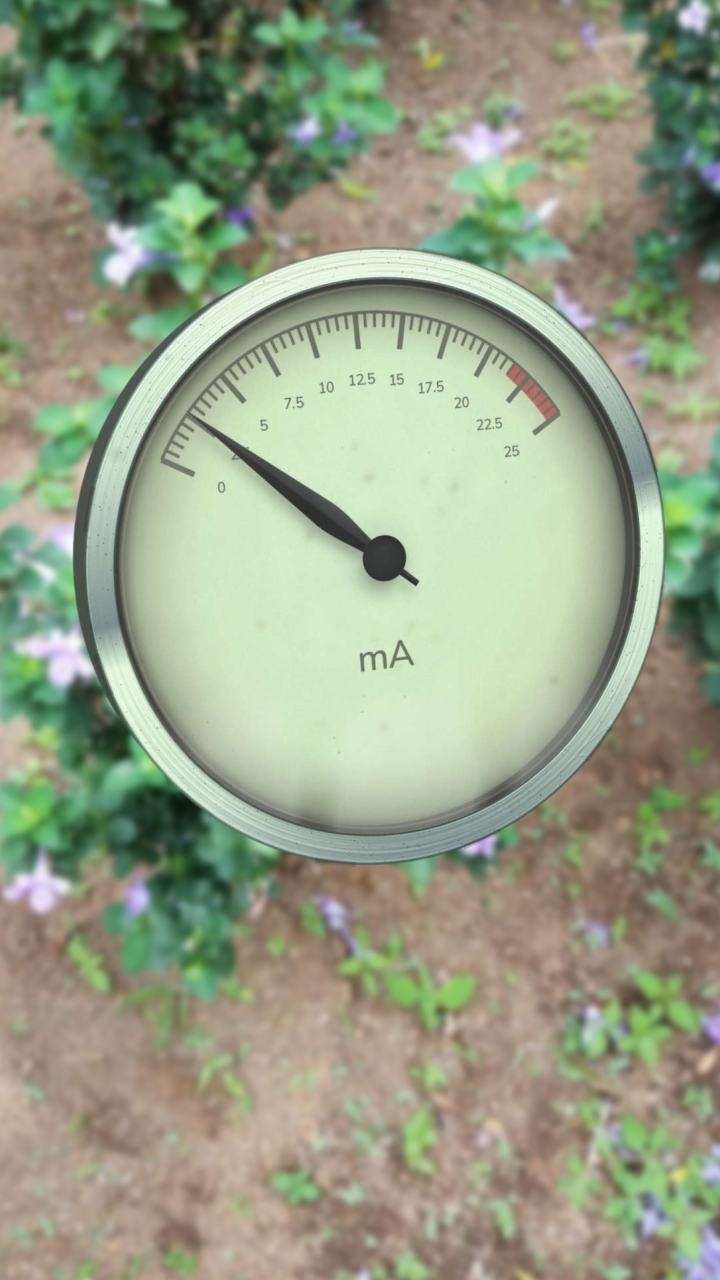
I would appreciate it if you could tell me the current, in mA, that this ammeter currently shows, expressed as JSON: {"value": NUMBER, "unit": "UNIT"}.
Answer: {"value": 2.5, "unit": "mA"}
